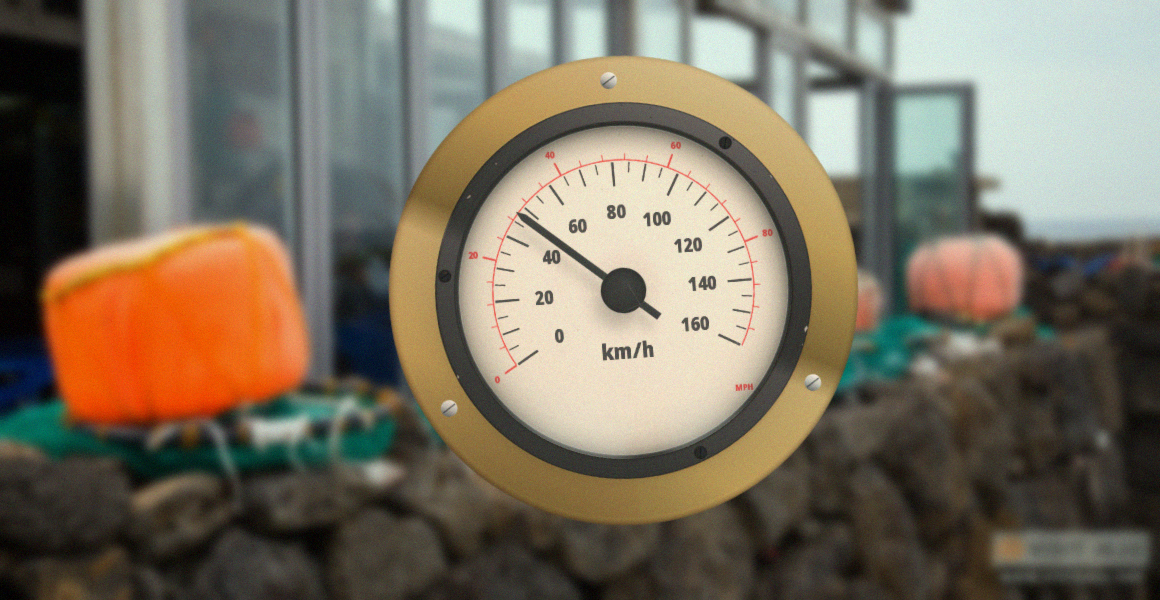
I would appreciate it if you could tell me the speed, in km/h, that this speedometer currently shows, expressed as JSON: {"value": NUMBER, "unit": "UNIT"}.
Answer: {"value": 47.5, "unit": "km/h"}
